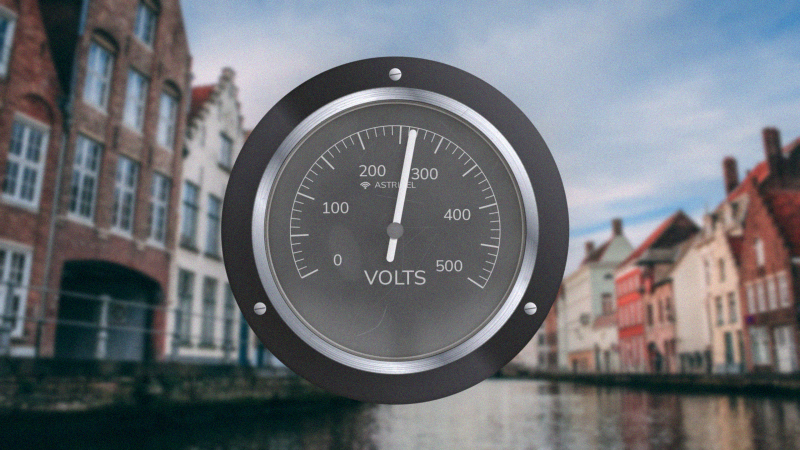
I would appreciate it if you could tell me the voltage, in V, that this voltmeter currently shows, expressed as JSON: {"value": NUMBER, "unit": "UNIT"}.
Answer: {"value": 265, "unit": "V"}
